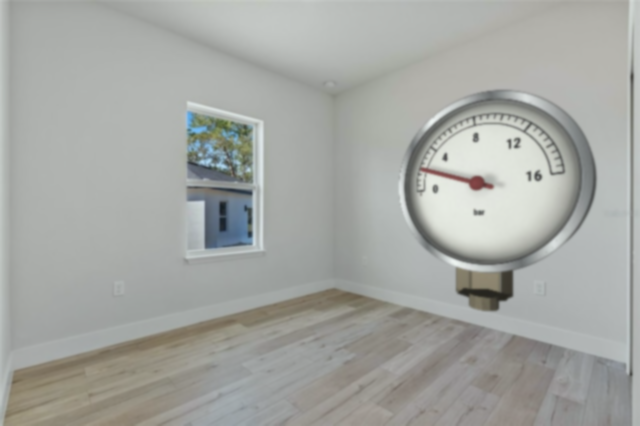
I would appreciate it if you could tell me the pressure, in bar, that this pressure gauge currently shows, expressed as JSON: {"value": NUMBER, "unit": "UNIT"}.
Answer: {"value": 2, "unit": "bar"}
